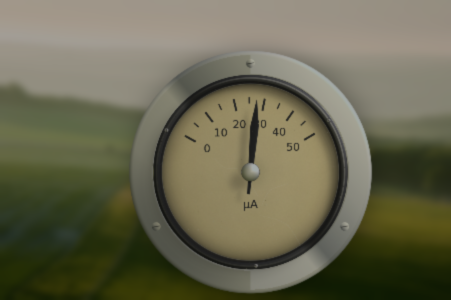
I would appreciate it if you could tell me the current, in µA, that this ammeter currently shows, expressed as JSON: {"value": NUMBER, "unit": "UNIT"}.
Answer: {"value": 27.5, "unit": "µA"}
